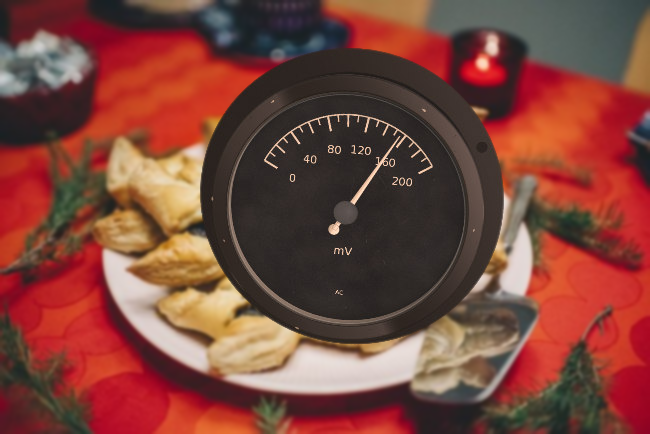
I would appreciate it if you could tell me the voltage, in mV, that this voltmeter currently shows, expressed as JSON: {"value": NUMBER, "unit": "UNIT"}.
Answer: {"value": 155, "unit": "mV"}
